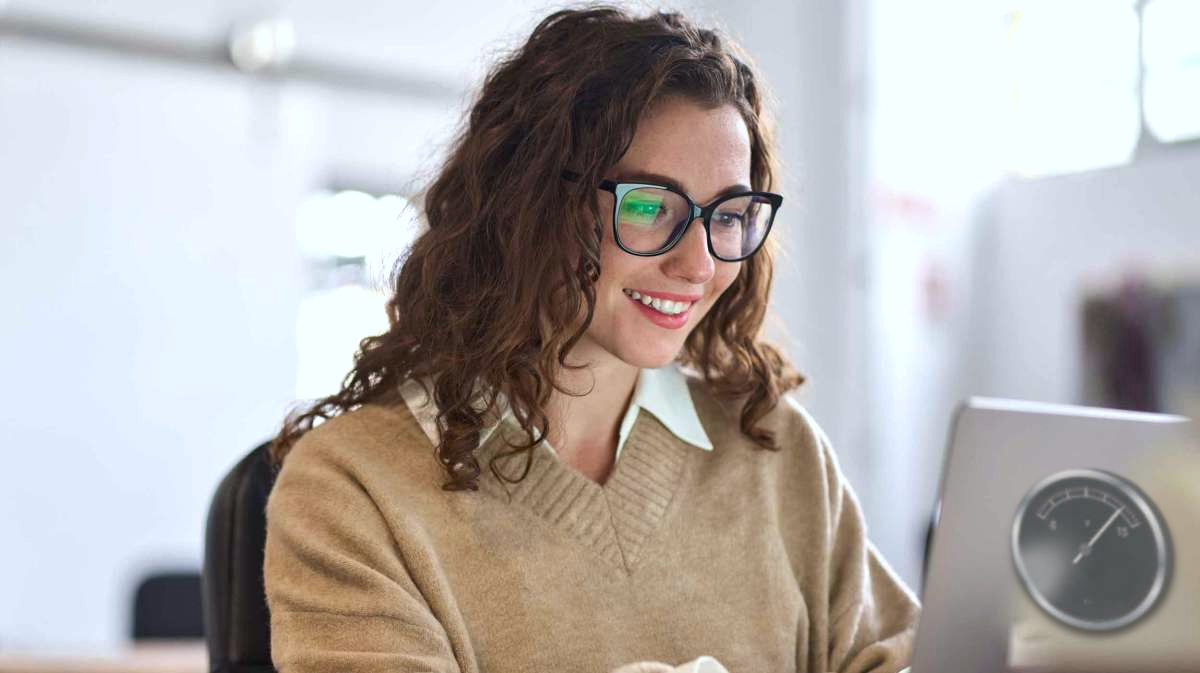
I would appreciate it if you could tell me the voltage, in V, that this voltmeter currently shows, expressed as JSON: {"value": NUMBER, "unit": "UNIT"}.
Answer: {"value": 12.5, "unit": "V"}
